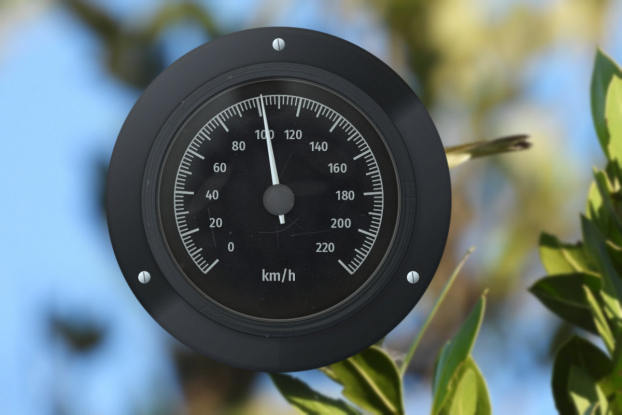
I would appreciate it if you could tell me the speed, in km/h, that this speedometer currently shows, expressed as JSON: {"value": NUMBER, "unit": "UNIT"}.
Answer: {"value": 102, "unit": "km/h"}
